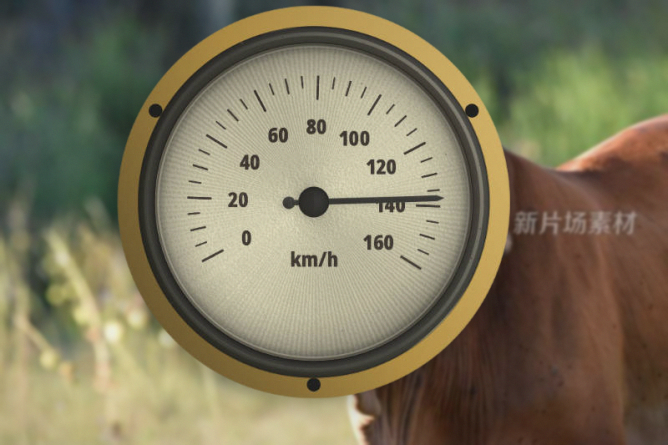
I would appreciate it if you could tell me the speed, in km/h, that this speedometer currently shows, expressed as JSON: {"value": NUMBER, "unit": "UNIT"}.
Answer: {"value": 137.5, "unit": "km/h"}
